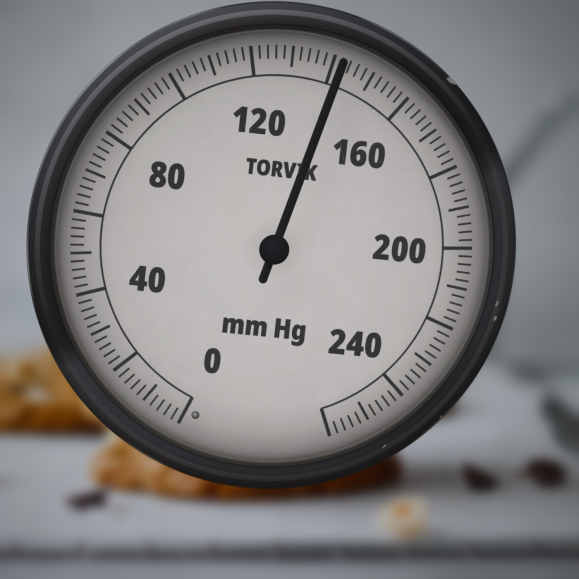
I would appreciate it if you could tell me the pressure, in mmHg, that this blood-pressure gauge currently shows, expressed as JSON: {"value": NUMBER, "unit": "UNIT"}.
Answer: {"value": 142, "unit": "mmHg"}
